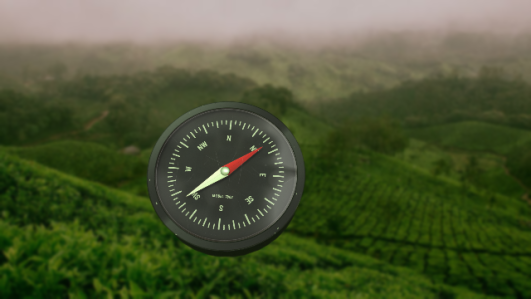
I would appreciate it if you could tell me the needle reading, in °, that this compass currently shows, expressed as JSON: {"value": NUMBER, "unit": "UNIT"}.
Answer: {"value": 50, "unit": "°"}
